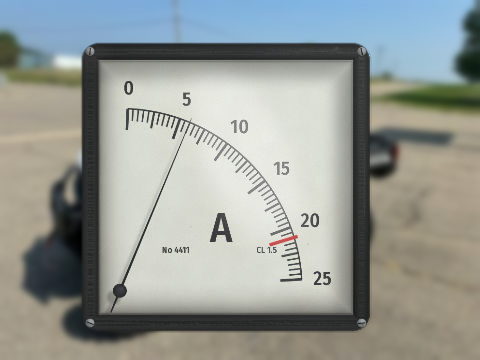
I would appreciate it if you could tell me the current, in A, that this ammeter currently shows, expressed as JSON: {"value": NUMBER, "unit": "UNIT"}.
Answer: {"value": 6, "unit": "A"}
